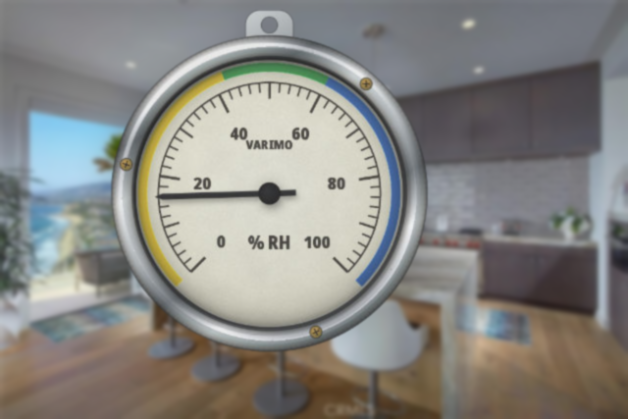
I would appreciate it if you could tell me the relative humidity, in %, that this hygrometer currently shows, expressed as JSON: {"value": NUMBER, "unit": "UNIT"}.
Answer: {"value": 16, "unit": "%"}
